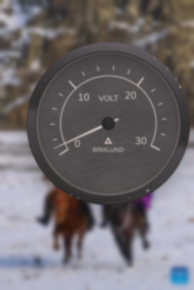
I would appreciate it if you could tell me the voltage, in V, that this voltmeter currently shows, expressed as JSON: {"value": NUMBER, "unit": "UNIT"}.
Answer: {"value": 1, "unit": "V"}
